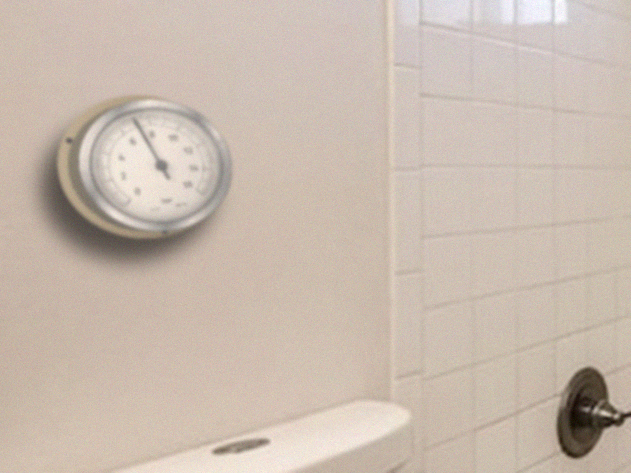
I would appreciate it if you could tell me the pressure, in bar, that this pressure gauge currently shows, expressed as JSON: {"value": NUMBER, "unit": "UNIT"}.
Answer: {"value": 7, "unit": "bar"}
